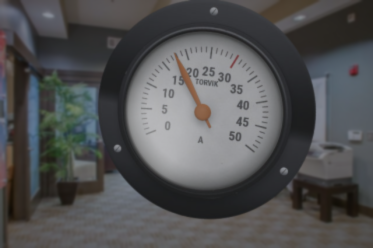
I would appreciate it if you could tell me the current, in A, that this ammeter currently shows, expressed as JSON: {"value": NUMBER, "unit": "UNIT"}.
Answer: {"value": 18, "unit": "A"}
